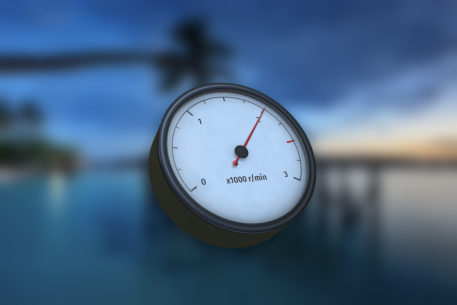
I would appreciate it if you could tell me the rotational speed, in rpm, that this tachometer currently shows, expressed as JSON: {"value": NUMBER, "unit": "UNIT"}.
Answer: {"value": 2000, "unit": "rpm"}
